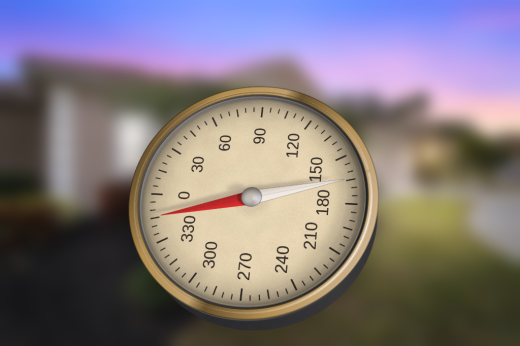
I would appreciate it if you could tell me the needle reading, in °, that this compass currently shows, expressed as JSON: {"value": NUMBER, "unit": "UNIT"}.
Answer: {"value": 345, "unit": "°"}
